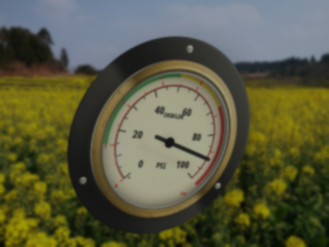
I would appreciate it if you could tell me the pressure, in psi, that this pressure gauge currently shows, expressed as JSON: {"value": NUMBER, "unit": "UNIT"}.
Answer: {"value": 90, "unit": "psi"}
